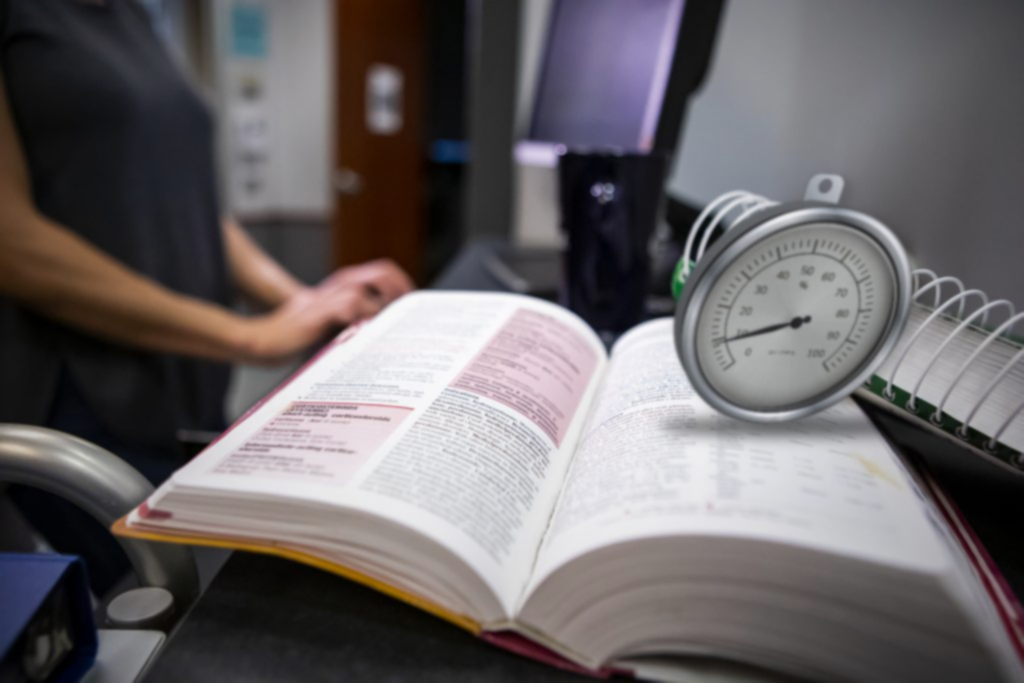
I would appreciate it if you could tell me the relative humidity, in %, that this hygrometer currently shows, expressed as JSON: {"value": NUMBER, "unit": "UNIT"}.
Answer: {"value": 10, "unit": "%"}
